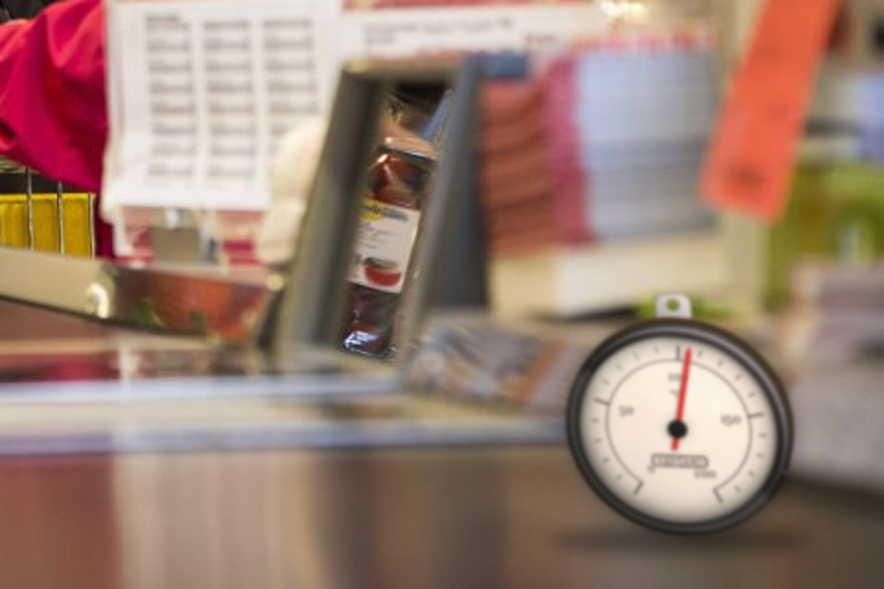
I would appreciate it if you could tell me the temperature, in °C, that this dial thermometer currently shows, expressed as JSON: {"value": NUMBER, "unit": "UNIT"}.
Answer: {"value": 105, "unit": "°C"}
